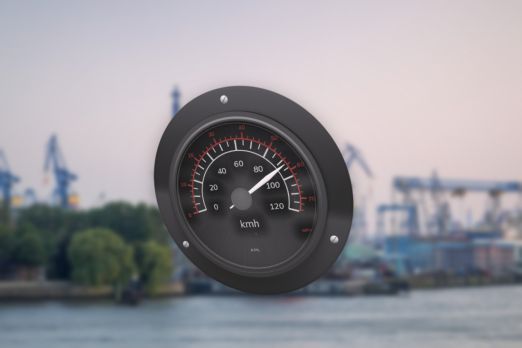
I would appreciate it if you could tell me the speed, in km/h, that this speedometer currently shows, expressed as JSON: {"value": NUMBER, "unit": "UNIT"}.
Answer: {"value": 92.5, "unit": "km/h"}
